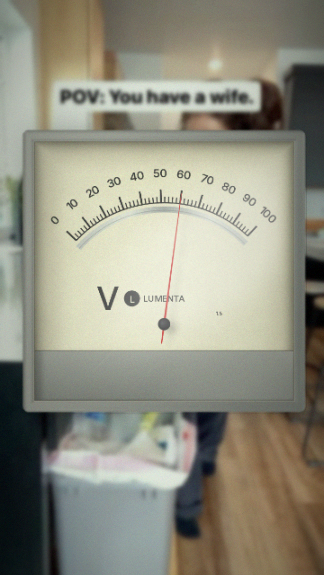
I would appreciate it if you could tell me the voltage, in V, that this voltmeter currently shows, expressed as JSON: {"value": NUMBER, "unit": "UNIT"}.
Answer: {"value": 60, "unit": "V"}
